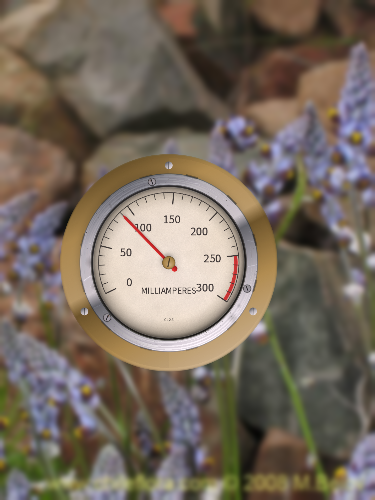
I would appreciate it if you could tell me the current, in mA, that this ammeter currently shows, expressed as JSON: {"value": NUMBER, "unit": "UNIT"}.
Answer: {"value": 90, "unit": "mA"}
